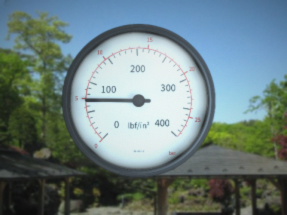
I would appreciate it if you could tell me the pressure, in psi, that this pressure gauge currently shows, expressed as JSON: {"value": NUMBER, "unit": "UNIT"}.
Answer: {"value": 70, "unit": "psi"}
